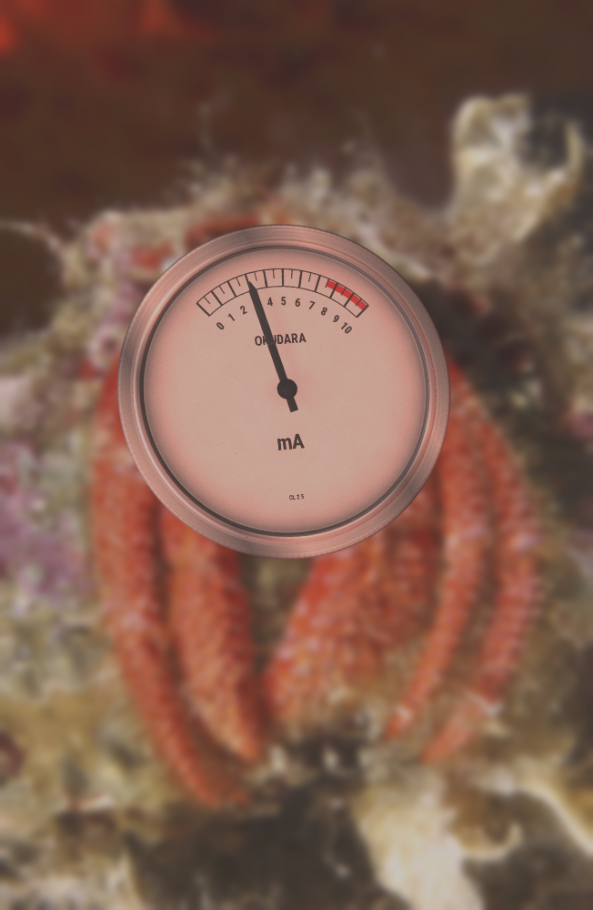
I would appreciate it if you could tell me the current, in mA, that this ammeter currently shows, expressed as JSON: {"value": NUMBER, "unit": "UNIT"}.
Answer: {"value": 3, "unit": "mA"}
